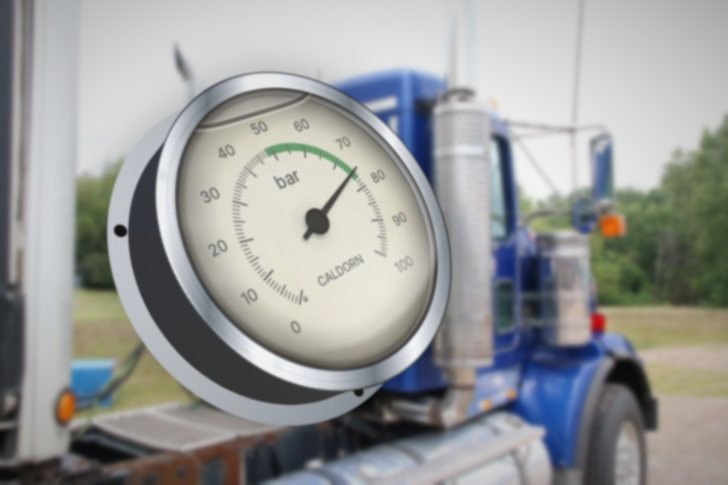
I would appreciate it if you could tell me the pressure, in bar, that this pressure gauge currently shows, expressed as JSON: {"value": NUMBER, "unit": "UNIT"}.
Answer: {"value": 75, "unit": "bar"}
